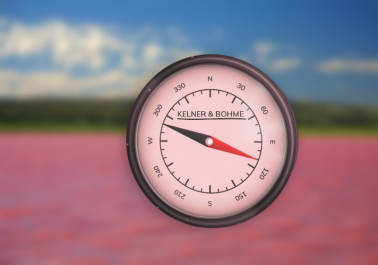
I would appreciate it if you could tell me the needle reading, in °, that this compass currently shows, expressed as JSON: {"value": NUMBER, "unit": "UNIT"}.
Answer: {"value": 110, "unit": "°"}
